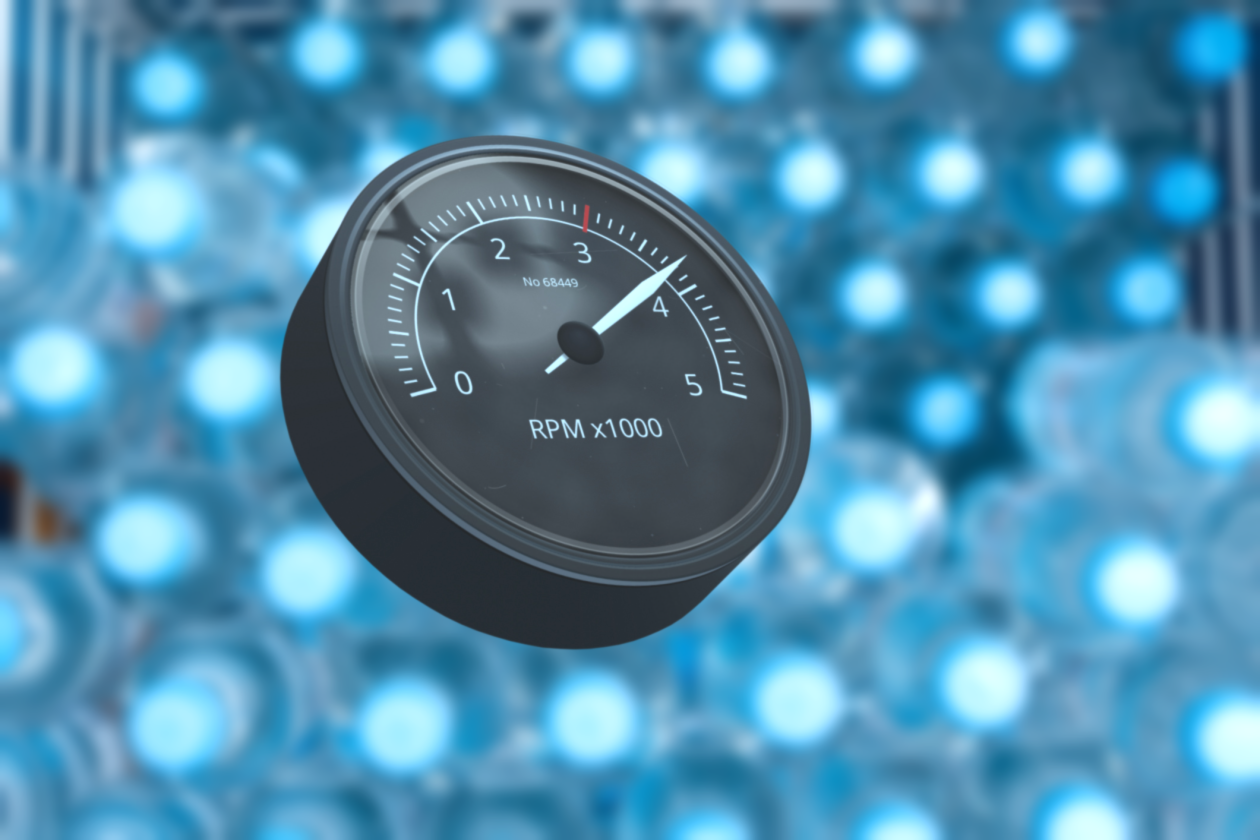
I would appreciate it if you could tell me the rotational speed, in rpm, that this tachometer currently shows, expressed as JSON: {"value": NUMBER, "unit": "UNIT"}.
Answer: {"value": 3800, "unit": "rpm"}
